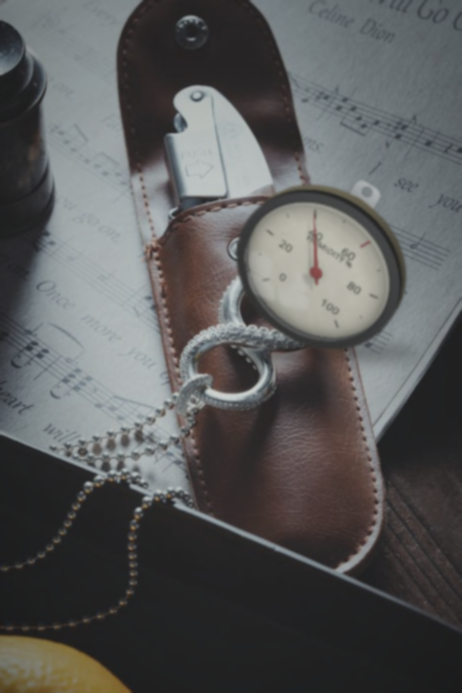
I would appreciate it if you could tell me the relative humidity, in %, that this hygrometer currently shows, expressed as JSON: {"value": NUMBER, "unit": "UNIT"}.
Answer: {"value": 40, "unit": "%"}
